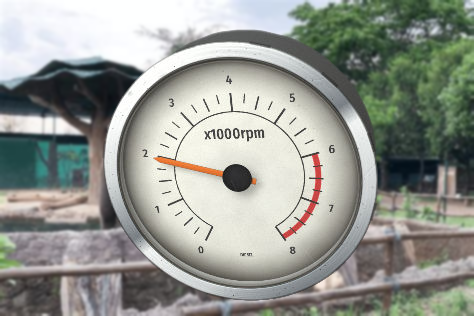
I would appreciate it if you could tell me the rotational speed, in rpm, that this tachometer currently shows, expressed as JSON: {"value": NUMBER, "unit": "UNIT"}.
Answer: {"value": 2000, "unit": "rpm"}
